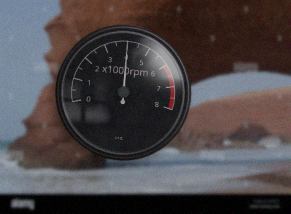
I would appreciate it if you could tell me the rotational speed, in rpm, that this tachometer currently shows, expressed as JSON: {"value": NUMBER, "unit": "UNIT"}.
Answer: {"value": 4000, "unit": "rpm"}
